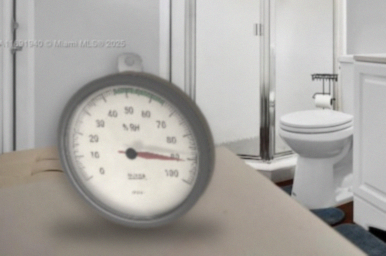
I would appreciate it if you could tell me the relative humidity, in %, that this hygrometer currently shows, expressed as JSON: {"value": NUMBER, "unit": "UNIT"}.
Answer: {"value": 90, "unit": "%"}
